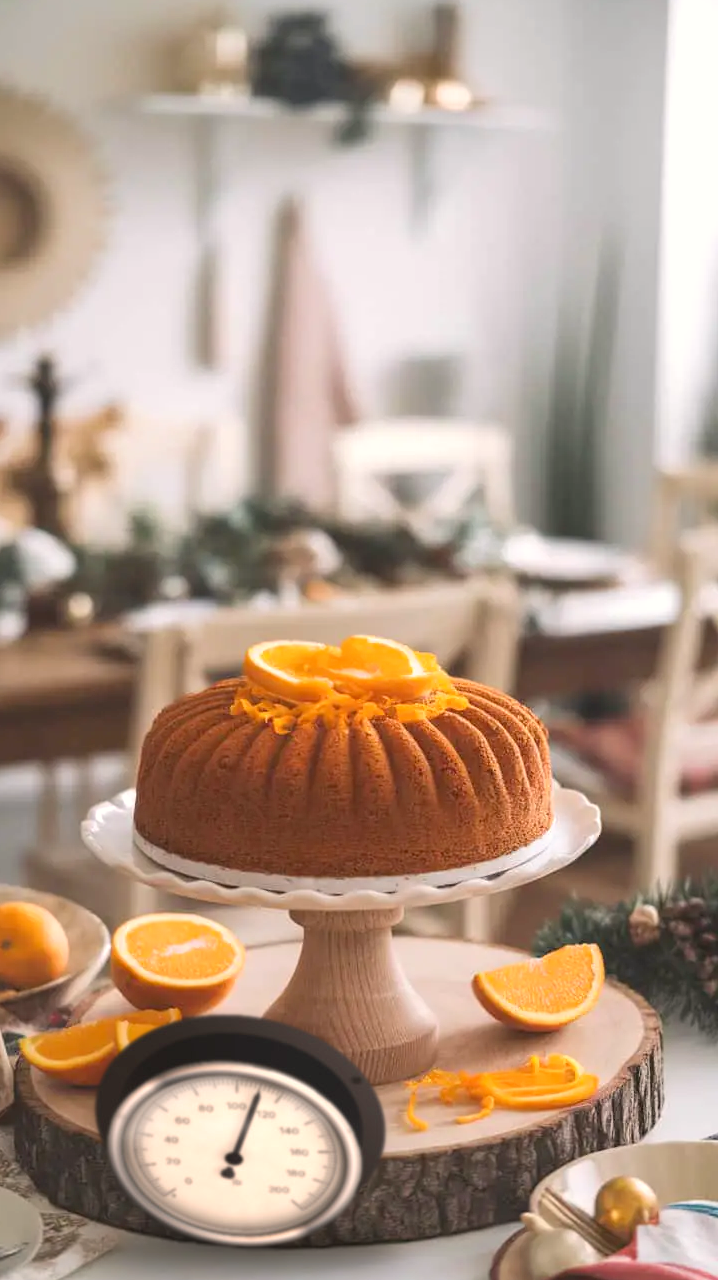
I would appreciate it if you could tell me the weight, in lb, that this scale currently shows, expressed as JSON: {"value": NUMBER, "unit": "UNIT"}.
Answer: {"value": 110, "unit": "lb"}
